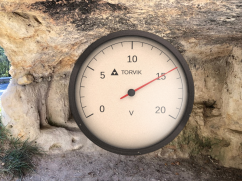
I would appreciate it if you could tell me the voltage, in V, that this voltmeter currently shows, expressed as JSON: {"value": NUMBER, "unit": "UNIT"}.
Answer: {"value": 15, "unit": "V"}
